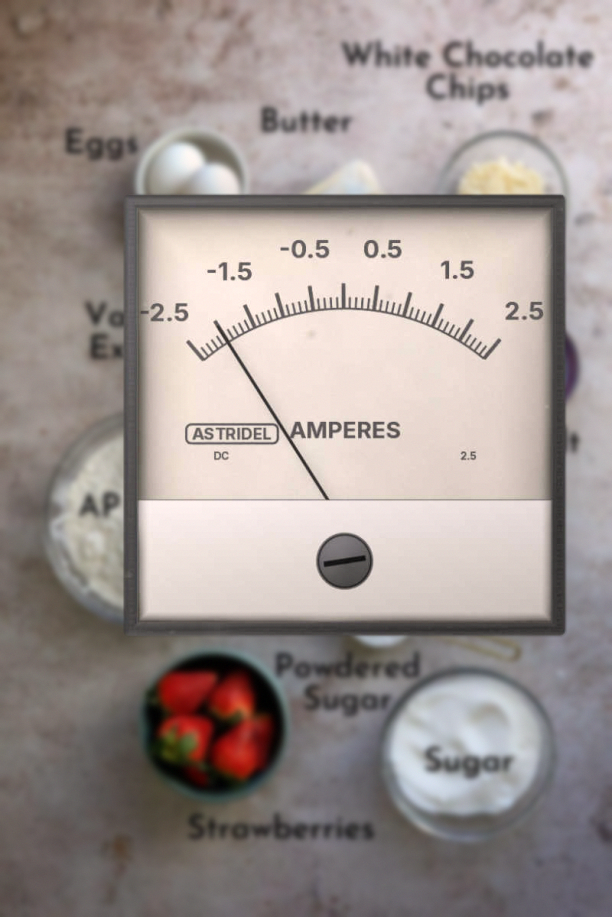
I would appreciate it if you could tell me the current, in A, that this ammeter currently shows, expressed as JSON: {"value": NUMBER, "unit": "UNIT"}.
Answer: {"value": -2, "unit": "A"}
